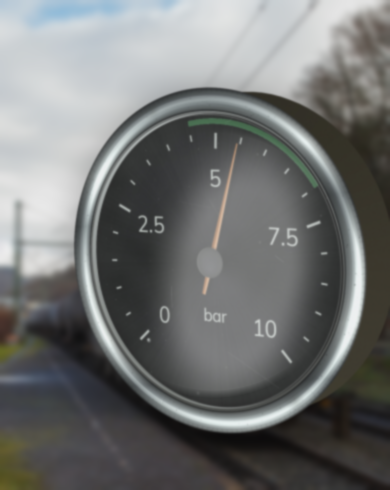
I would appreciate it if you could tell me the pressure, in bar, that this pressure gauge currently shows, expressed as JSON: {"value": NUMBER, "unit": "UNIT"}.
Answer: {"value": 5.5, "unit": "bar"}
